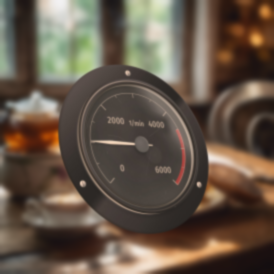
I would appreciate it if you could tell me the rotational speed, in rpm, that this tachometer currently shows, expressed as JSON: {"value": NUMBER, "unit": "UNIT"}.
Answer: {"value": 1000, "unit": "rpm"}
